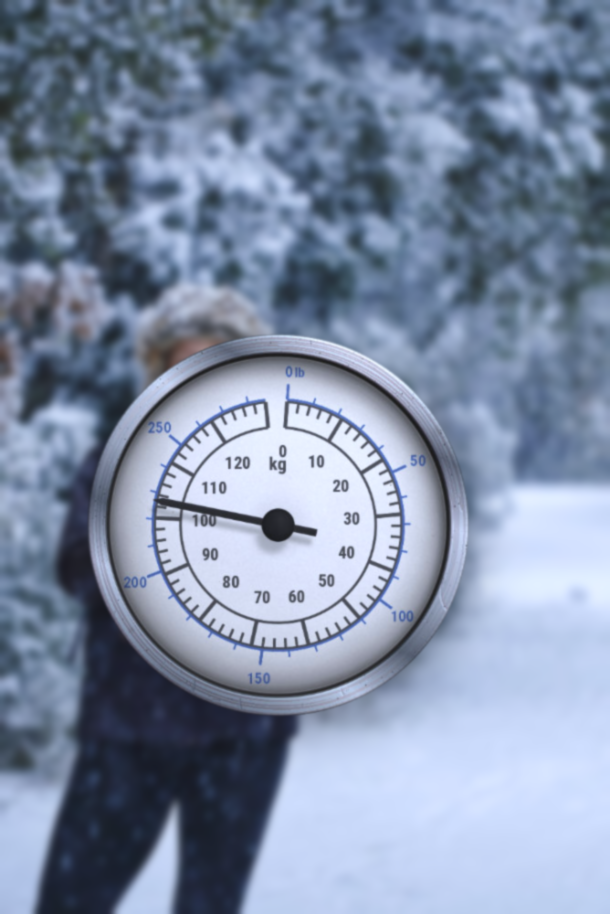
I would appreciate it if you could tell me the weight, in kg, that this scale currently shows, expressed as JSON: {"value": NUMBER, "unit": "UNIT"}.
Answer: {"value": 103, "unit": "kg"}
